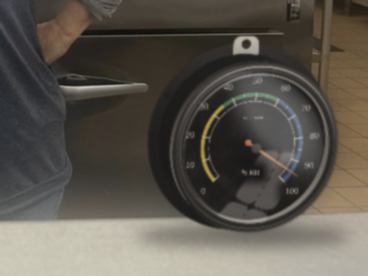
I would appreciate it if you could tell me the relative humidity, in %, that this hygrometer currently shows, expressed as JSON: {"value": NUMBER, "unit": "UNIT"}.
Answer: {"value": 95, "unit": "%"}
